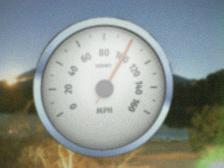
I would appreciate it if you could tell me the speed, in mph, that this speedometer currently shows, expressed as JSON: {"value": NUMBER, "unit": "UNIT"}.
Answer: {"value": 100, "unit": "mph"}
